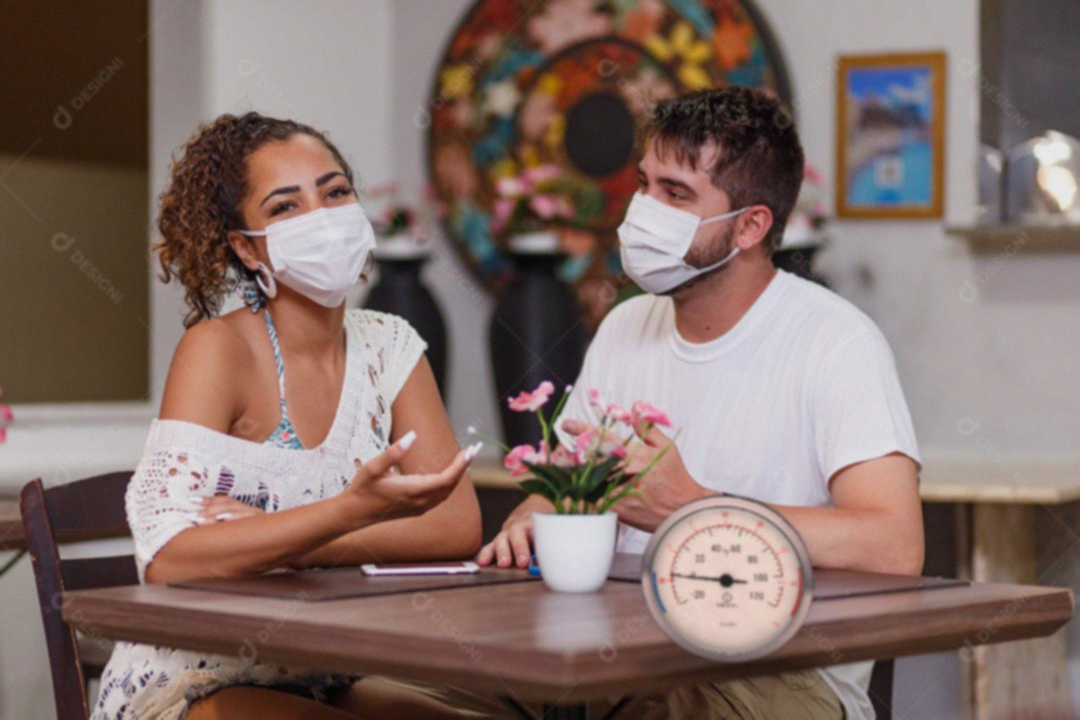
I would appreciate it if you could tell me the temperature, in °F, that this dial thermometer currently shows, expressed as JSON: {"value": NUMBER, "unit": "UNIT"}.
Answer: {"value": 0, "unit": "°F"}
